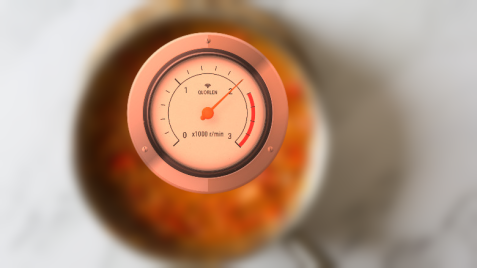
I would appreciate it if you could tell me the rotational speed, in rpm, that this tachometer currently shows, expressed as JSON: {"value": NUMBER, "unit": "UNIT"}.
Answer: {"value": 2000, "unit": "rpm"}
